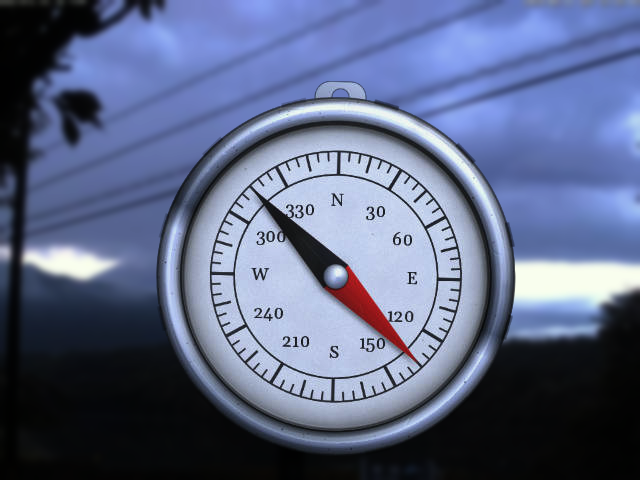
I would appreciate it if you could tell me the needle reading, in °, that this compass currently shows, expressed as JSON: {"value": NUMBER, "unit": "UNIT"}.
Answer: {"value": 135, "unit": "°"}
